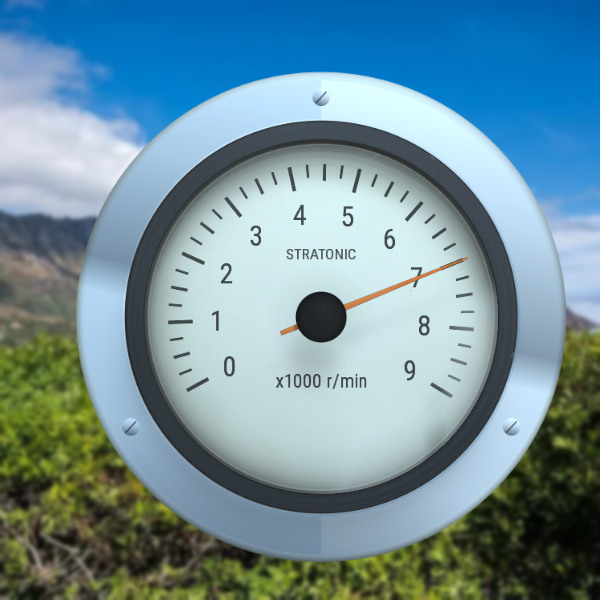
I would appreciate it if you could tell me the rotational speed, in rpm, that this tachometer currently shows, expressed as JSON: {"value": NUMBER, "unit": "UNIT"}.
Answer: {"value": 7000, "unit": "rpm"}
